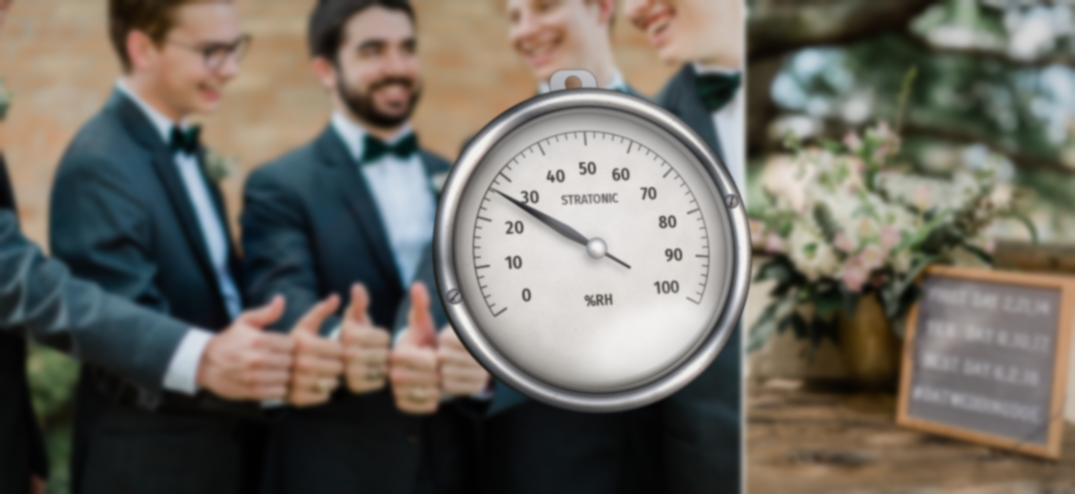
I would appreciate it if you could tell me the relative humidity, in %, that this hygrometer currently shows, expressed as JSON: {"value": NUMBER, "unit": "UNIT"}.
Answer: {"value": 26, "unit": "%"}
